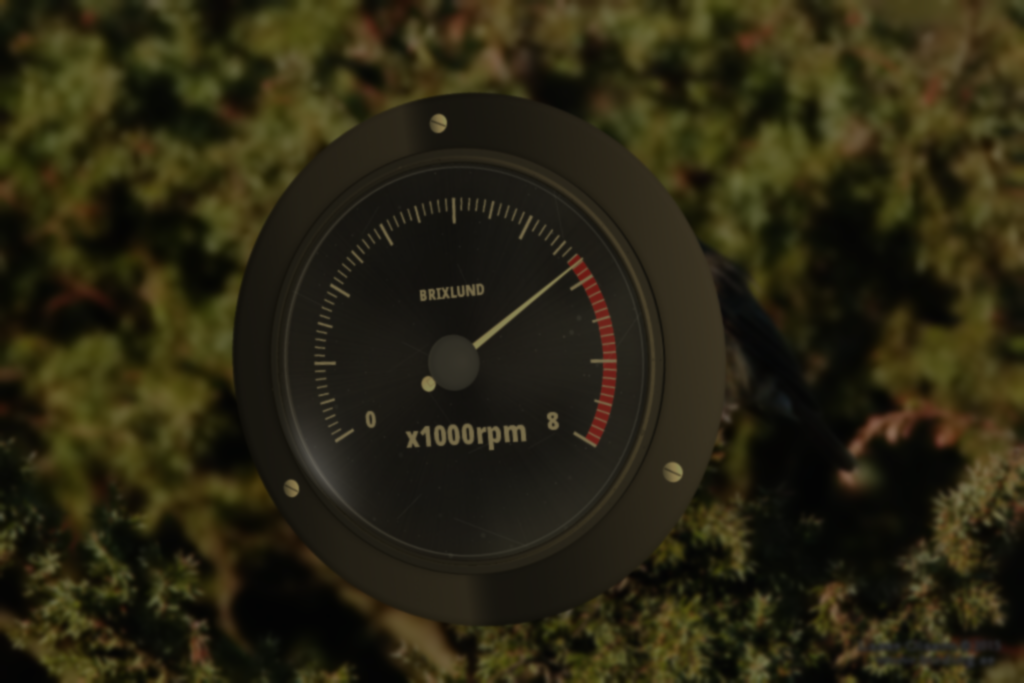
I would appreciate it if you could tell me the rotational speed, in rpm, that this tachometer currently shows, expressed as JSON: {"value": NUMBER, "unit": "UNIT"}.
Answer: {"value": 5800, "unit": "rpm"}
